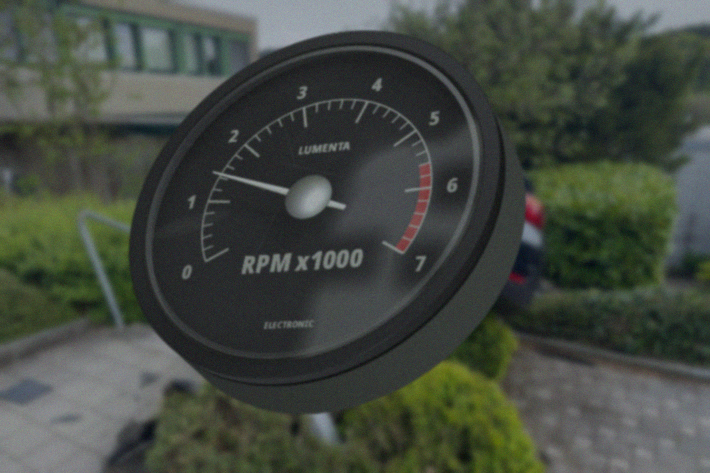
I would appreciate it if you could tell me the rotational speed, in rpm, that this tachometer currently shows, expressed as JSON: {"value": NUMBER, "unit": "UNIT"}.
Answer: {"value": 1400, "unit": "rpm"}
